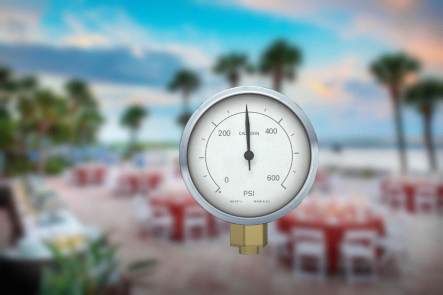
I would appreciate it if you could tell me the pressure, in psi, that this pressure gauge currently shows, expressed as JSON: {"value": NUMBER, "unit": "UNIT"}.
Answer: {"value": 300, "unit": "psi"}
